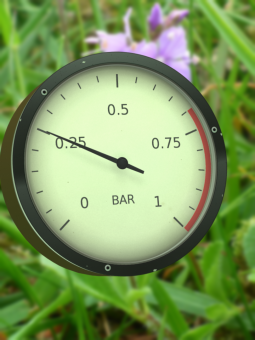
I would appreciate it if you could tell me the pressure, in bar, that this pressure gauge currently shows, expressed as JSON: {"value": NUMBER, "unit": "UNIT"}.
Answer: {"value": 0.25, "unit": "bar"}
